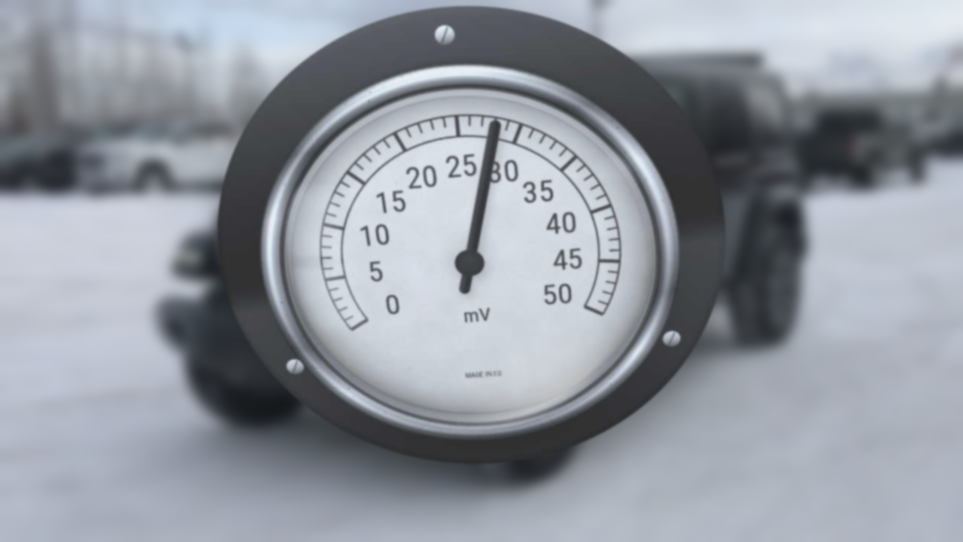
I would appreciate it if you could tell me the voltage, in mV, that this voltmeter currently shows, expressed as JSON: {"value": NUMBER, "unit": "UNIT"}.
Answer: {"value": 28, "unit": "mV"}
